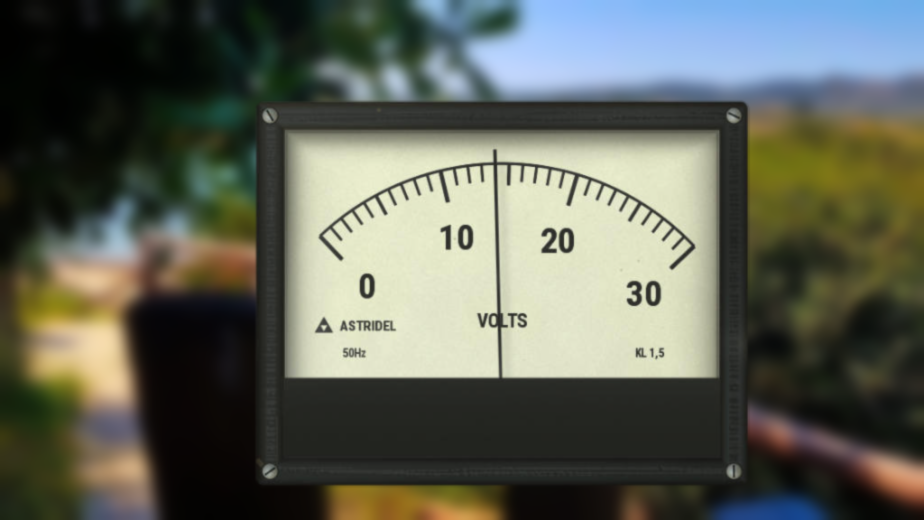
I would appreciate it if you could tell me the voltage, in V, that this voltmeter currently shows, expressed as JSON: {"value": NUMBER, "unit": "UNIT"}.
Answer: {"value": 14, "unit": "V"}
